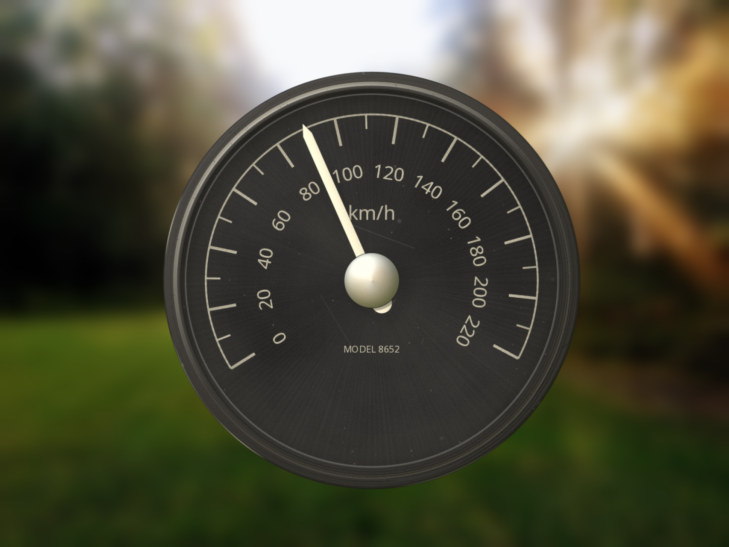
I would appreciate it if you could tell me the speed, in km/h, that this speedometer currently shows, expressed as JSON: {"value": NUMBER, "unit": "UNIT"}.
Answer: {"value": 90, "unit": "km/h"}
